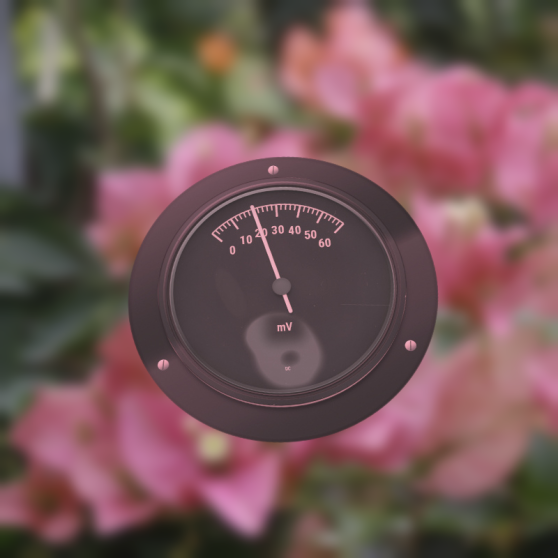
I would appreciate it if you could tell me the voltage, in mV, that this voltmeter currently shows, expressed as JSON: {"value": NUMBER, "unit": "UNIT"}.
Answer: {"value": 20, "unit": "mV"}
